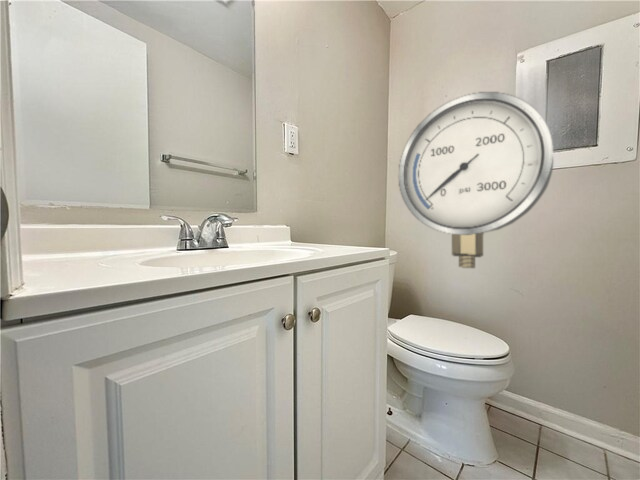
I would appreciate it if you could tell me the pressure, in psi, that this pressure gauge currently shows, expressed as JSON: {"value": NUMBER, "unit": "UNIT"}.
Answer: {"value": 100, "unit": "psi"}
